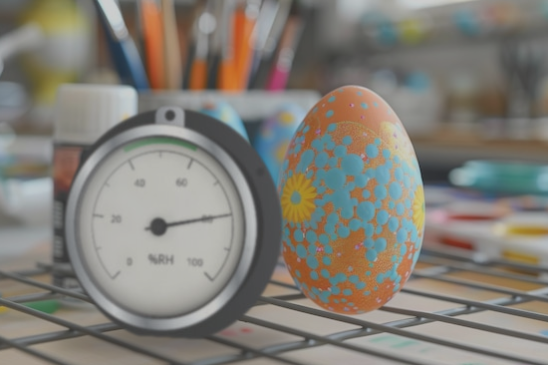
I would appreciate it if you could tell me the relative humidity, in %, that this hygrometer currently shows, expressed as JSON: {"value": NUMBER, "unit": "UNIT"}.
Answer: {"value": 80, "unit": "%"}
